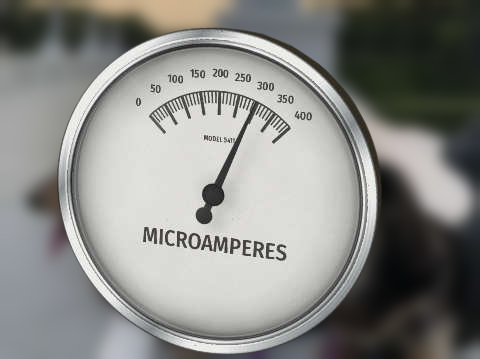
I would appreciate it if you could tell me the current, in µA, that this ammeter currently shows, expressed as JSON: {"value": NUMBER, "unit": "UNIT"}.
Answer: {"value": 300, "unit": "µA"}
